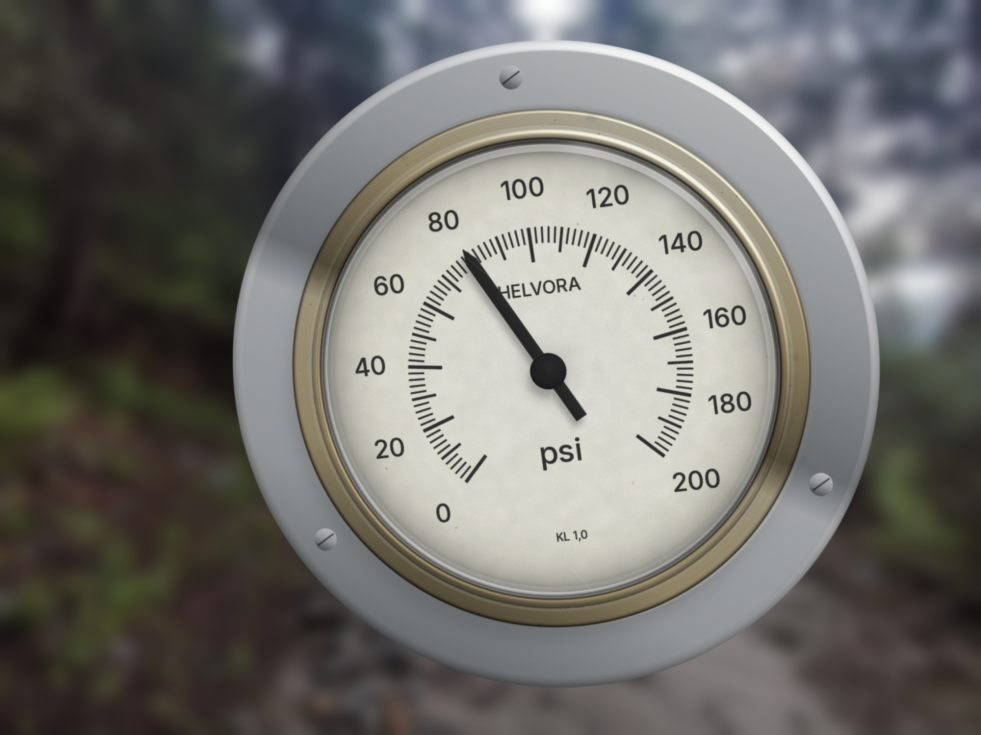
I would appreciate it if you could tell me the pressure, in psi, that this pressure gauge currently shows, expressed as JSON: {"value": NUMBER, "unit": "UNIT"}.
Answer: {"value": 80, "unit": "psi"}
